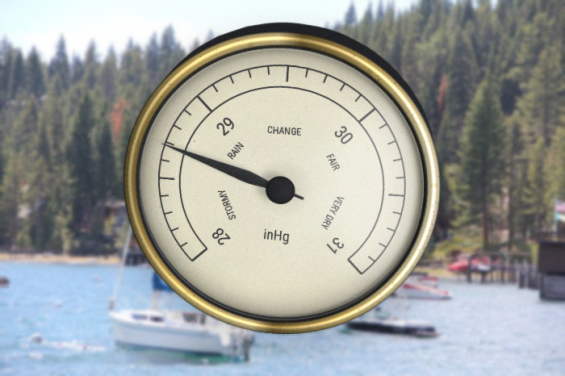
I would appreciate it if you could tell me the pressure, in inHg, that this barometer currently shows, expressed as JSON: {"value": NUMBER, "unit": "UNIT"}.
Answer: {"value": 28.7, "unit": "inHg"}
